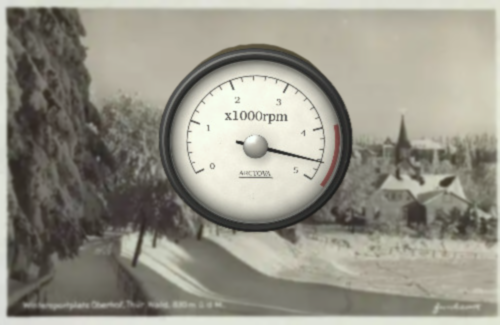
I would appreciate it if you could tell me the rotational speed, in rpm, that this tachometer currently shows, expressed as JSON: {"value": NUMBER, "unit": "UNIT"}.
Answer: {"value": 4600, "unit": "rpm"}
